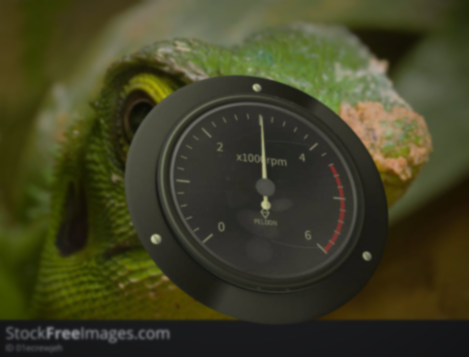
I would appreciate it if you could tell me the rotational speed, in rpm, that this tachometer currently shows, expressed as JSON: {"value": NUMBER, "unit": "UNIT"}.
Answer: {"value": 3000, "unit": "rpm"}
